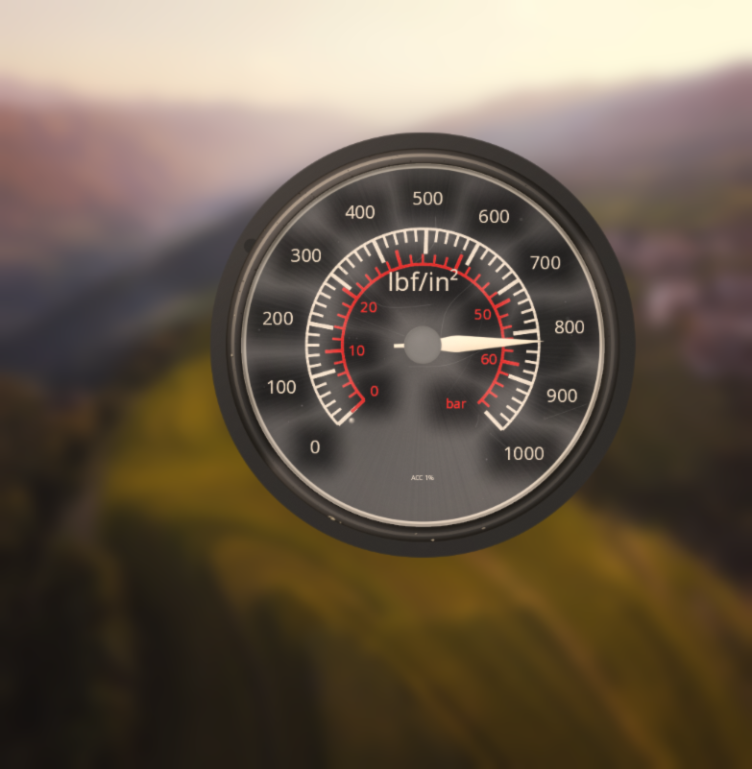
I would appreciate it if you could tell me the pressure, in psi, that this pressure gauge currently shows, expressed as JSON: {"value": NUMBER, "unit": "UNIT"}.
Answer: {"value": 820, "unit": "psi"}
